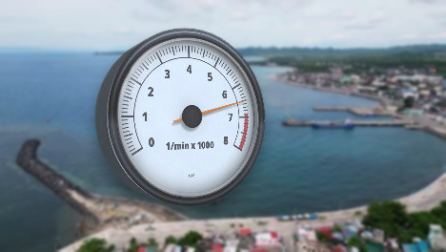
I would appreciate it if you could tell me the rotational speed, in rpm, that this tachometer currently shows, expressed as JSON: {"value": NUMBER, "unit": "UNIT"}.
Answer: {"value": 6500, "unit": "rpm"}
